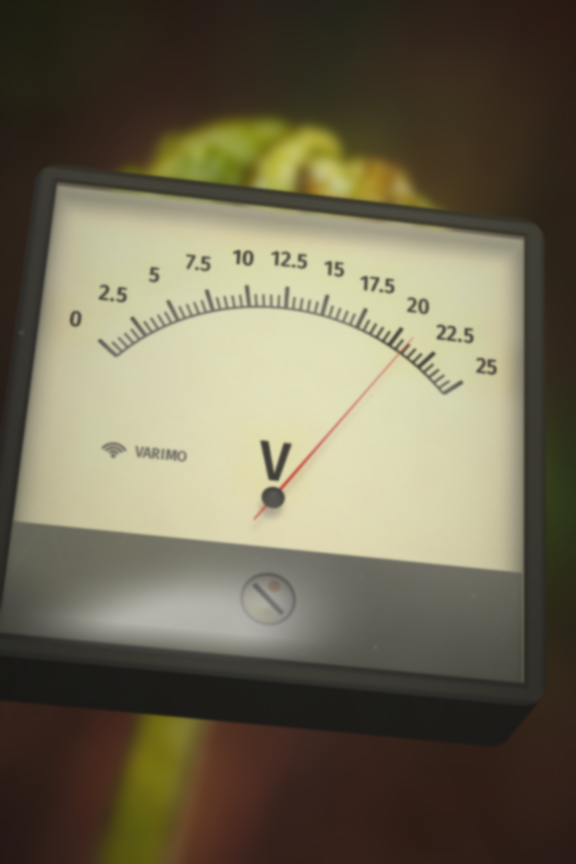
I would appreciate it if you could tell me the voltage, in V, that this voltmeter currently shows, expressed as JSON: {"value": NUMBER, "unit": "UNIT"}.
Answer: {"value": 21, "unit": "V"}
